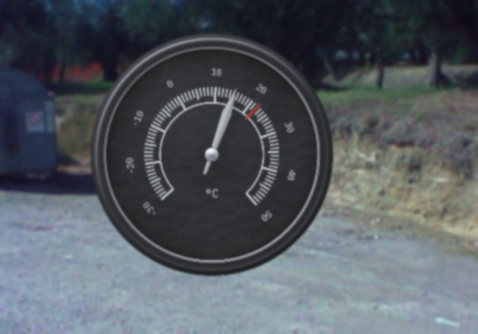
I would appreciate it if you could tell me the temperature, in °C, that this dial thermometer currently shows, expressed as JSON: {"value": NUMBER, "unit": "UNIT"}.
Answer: {"value": 15, "unit": "°C"}
